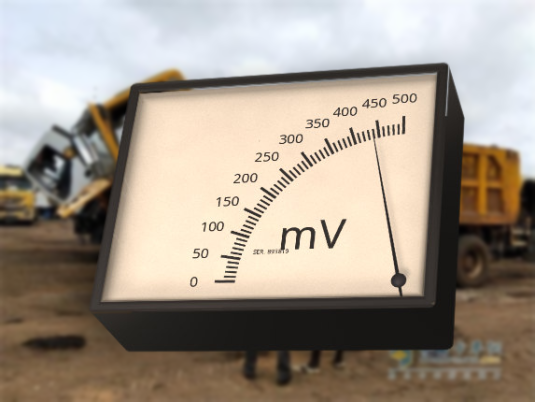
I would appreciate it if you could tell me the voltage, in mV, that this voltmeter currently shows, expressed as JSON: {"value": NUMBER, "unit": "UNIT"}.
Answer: {"value": 440, "unit": "mV"}
